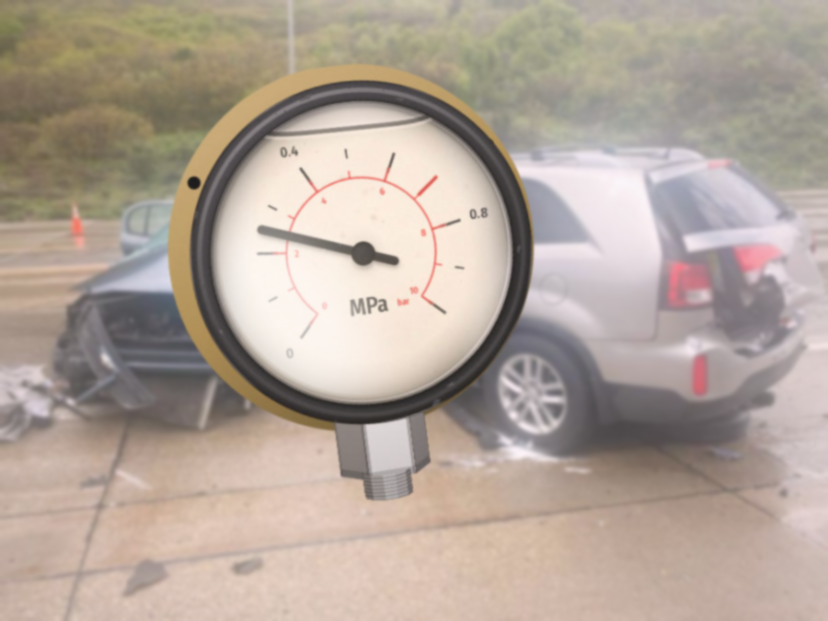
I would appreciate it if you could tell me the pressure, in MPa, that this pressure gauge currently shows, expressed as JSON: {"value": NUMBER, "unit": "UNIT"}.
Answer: {"value": 0.25, "unit": "MPa"}
